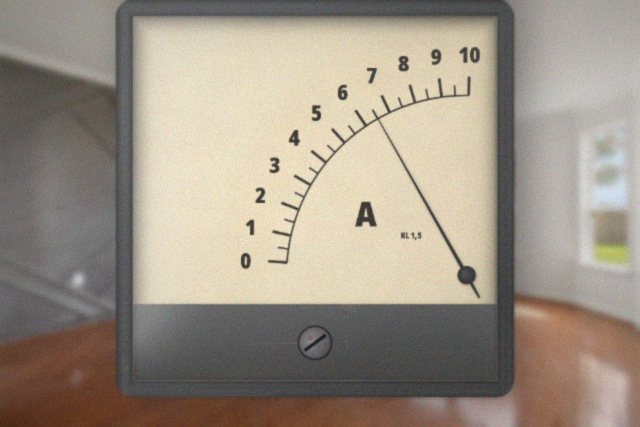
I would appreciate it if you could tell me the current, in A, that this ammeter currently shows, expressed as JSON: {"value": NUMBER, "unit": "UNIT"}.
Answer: {"value": 6.5, "unit": "A"}
